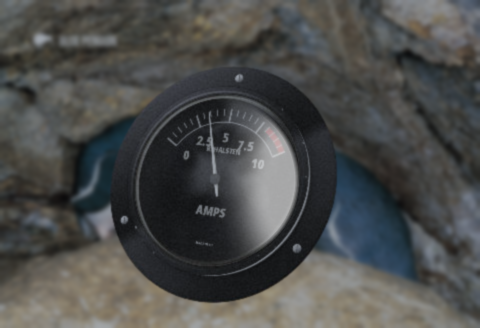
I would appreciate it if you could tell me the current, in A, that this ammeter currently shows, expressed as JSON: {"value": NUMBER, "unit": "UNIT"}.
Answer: {"value": 3.5, "unit": "A"}
